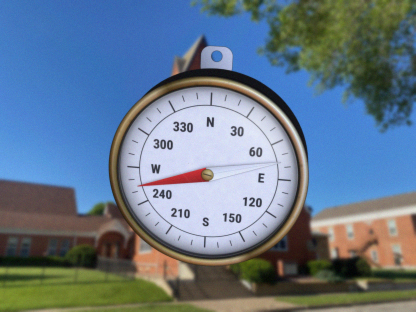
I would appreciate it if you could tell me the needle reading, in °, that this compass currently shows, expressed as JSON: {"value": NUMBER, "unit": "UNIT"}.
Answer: {"value": 255, "unit": "°"}
